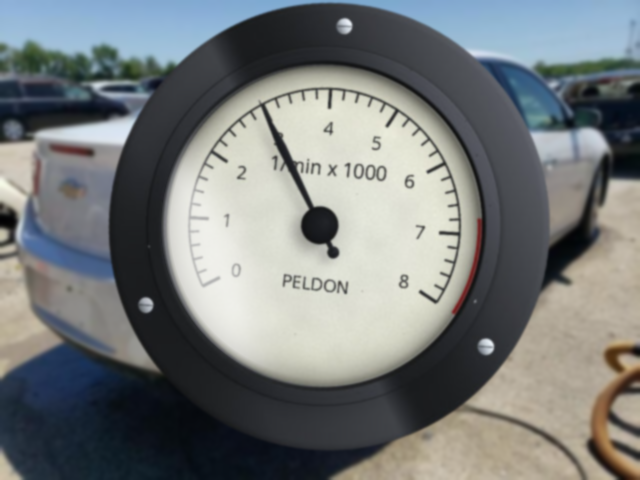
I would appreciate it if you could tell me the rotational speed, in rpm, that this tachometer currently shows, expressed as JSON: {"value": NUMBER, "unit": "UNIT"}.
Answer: {"value": 3000, "unit": "rpm"}
